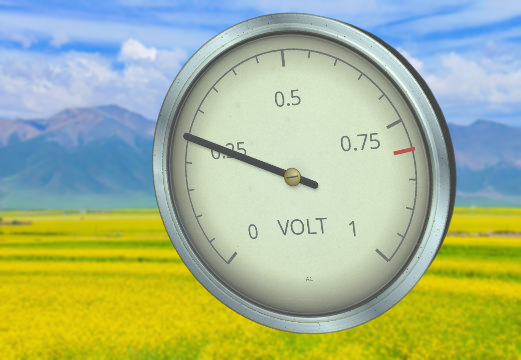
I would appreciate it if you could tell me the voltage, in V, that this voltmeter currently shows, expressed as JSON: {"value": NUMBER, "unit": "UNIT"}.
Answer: {"value": 0.25, "unit": "V"}
